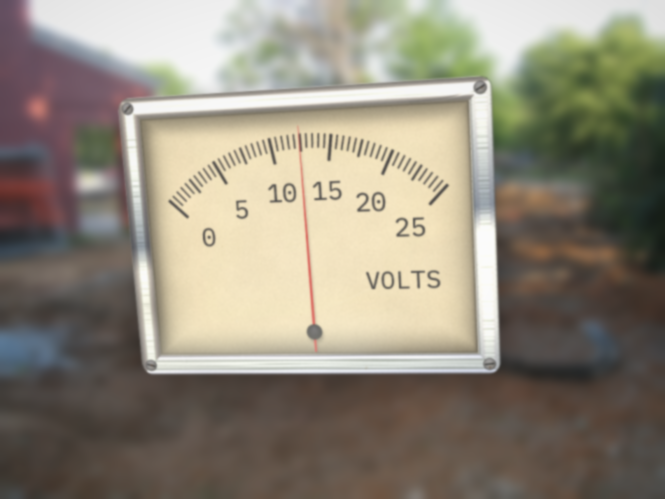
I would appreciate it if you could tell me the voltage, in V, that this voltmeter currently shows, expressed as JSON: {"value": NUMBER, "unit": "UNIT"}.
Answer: {"value": 12.5, "unit": "V"}
